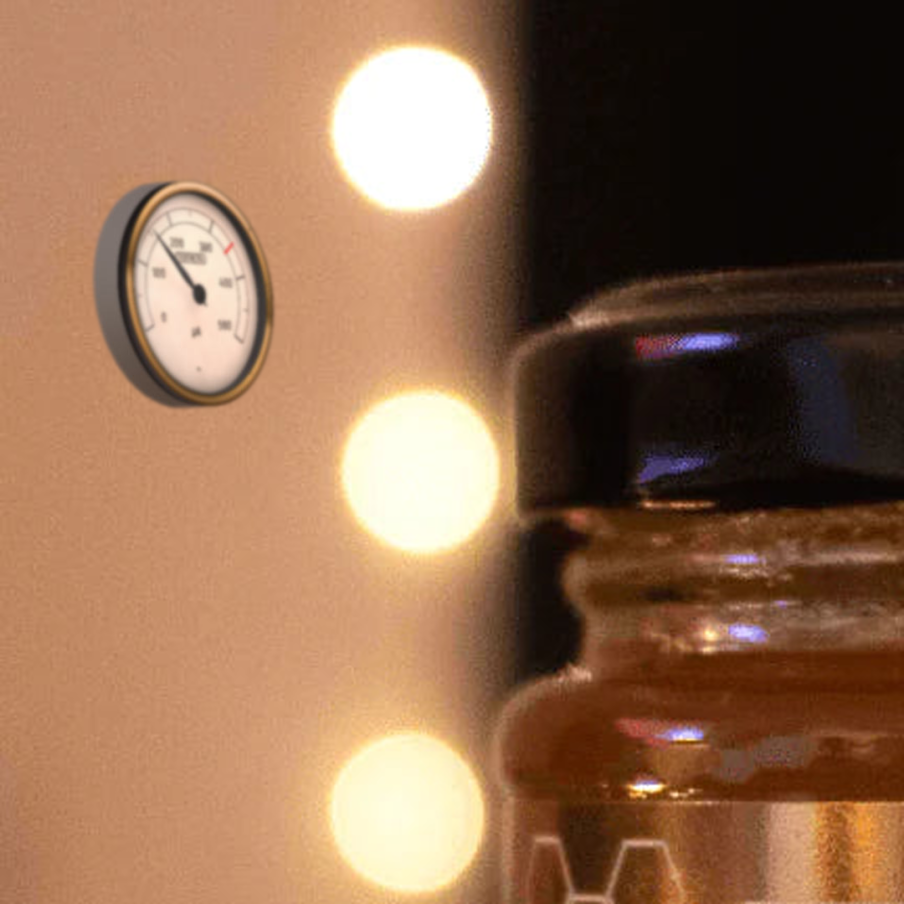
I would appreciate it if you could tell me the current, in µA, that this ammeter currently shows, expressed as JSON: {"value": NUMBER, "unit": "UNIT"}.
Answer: {"value": 150, "unit": "µA"}
